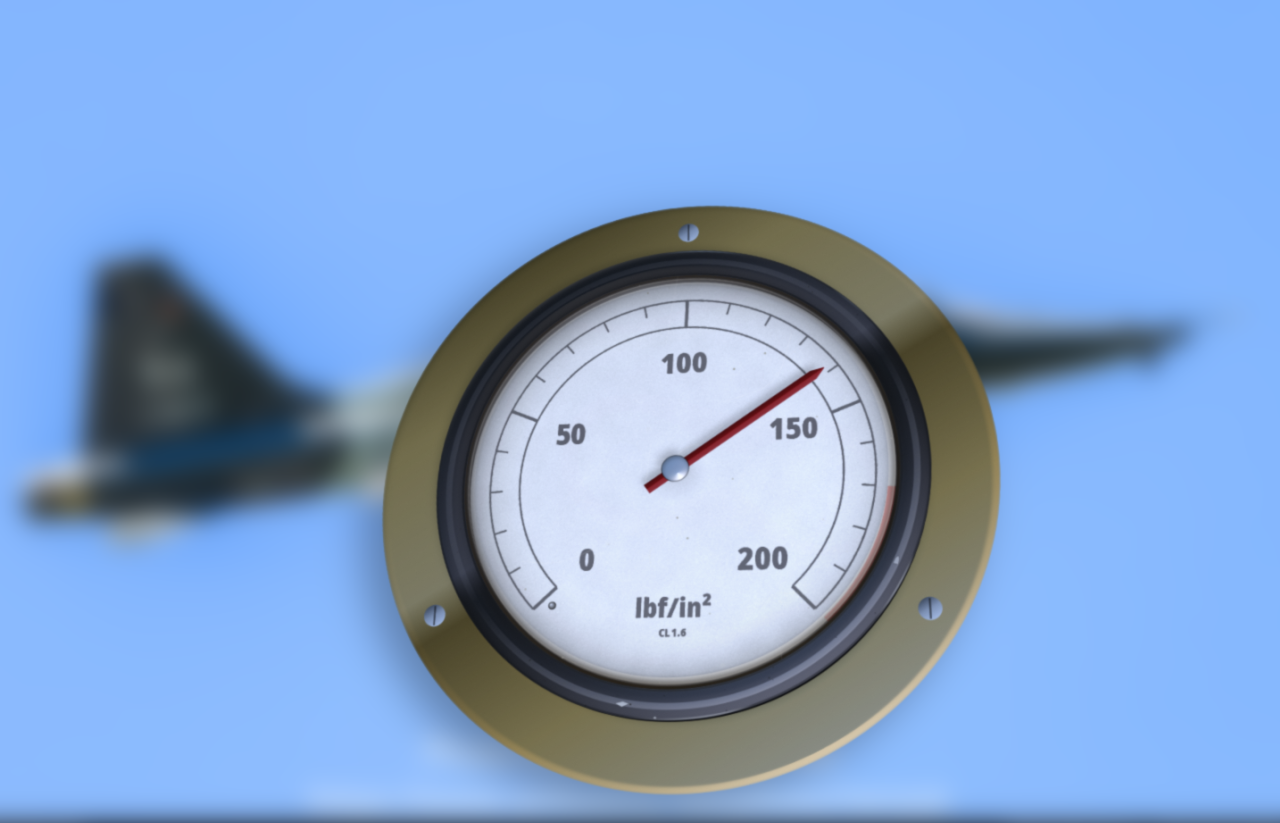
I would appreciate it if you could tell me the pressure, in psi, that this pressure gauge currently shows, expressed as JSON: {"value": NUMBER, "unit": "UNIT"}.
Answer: {"value": 140, "unit": "psi"}
